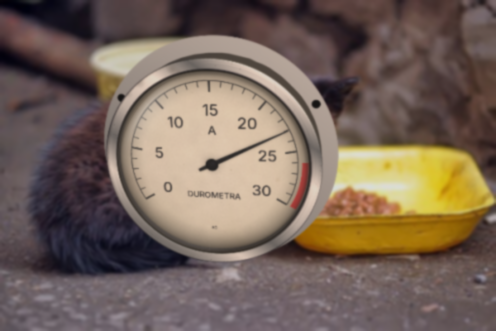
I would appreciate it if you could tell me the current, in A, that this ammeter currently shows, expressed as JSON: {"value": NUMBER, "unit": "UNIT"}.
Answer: {"value": 23, "unit": "A"}
